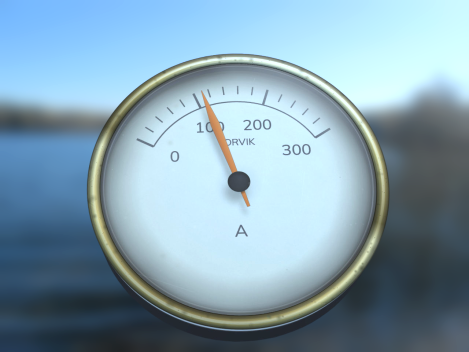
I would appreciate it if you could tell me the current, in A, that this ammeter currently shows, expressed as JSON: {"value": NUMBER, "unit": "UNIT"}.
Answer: {"value": 110, "unit": "A"}
